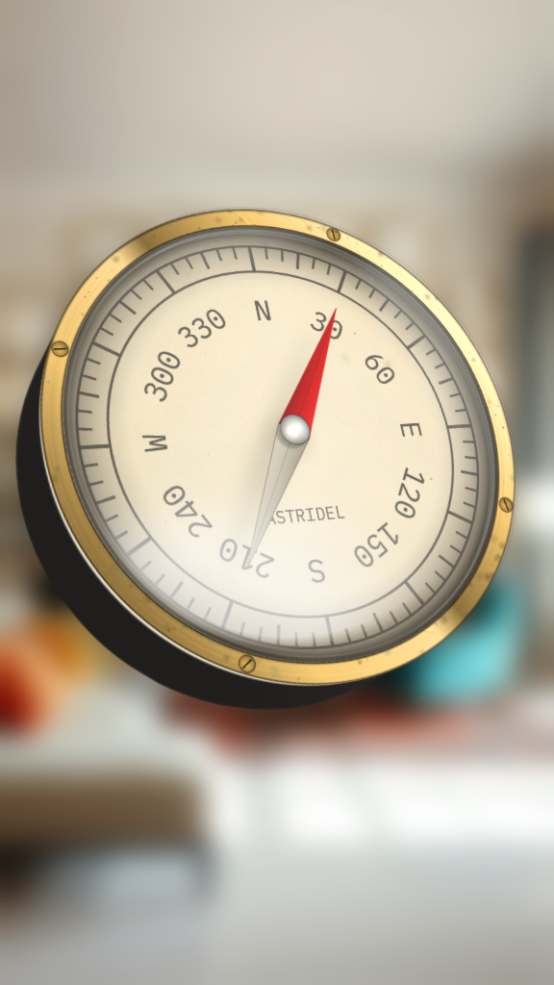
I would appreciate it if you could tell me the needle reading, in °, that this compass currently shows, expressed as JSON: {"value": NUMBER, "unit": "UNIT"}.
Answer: {"value": 30, "unit": "°"}
